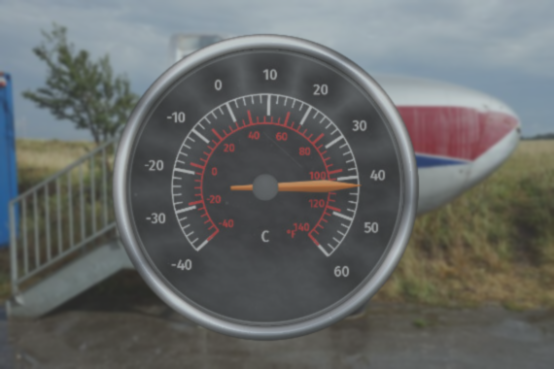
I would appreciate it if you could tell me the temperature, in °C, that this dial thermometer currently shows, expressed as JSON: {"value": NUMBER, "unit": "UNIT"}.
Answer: {"value": 42, "unit": "°C"}
